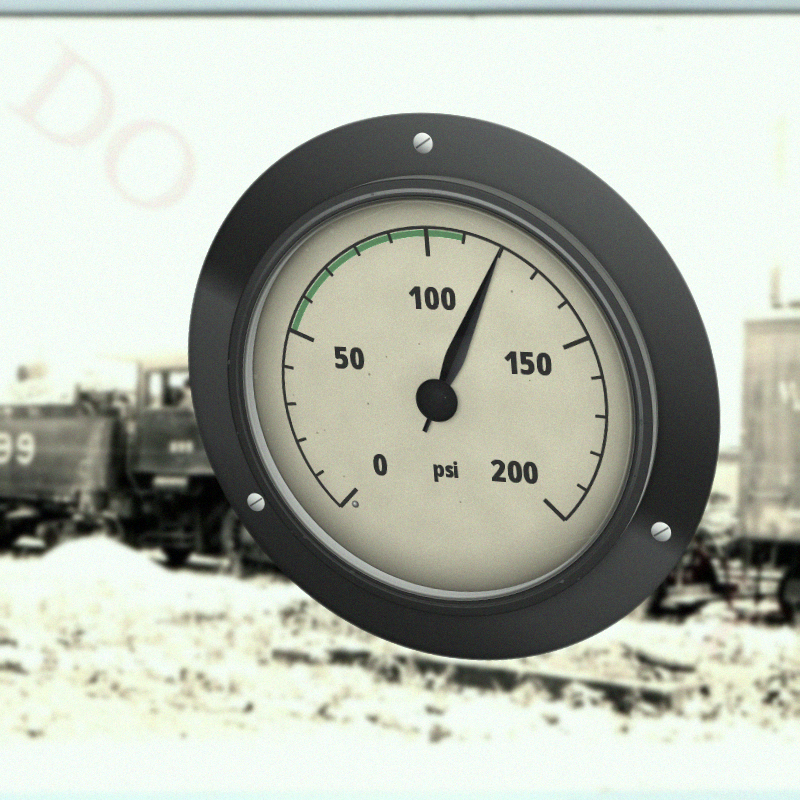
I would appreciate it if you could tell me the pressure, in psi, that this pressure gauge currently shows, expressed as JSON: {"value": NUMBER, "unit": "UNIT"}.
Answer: {"value": 120, "unit": "psi"}
